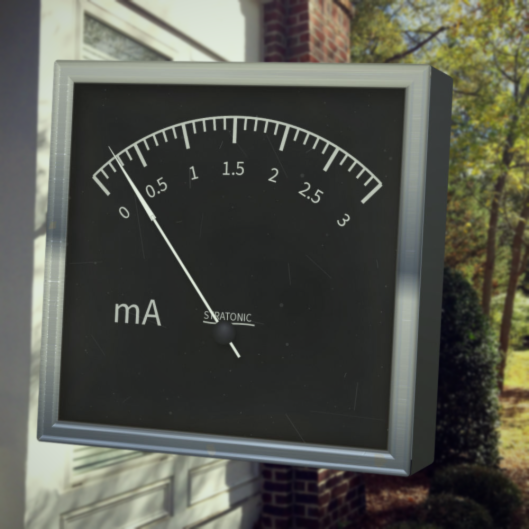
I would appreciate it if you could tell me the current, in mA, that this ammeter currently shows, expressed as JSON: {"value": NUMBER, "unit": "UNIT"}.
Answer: {"value": 0.3, "unit": "mA"}
